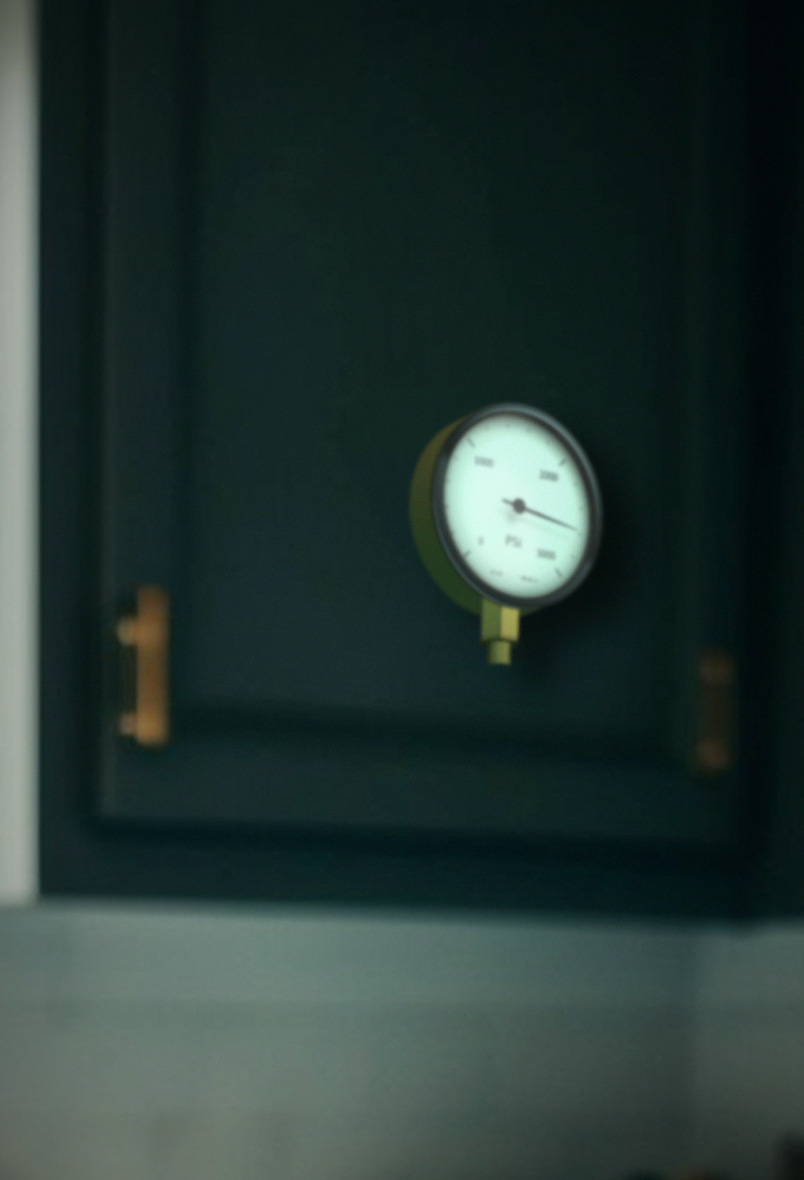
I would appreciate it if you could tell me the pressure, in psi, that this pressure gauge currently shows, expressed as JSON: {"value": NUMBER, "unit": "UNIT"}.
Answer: {"value": 2600, "unit": "psi"}
